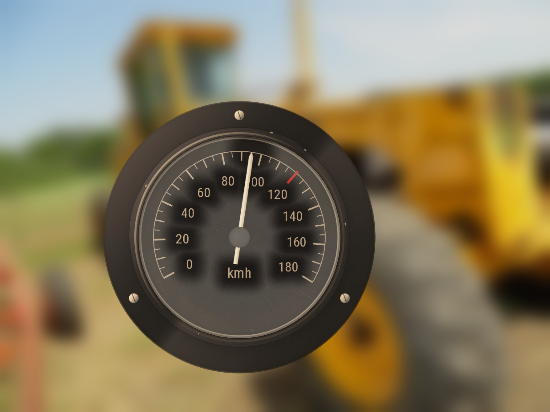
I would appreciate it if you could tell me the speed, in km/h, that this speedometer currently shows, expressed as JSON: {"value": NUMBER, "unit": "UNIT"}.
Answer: {"value": 95, "unit": "km/h"}
